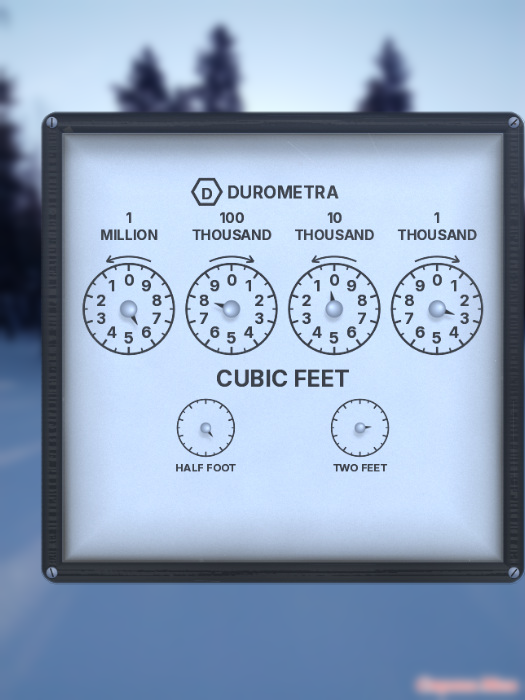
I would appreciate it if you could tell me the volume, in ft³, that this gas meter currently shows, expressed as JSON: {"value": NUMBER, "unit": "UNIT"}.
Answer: {"value": 580300, "unit": "ft³"}
